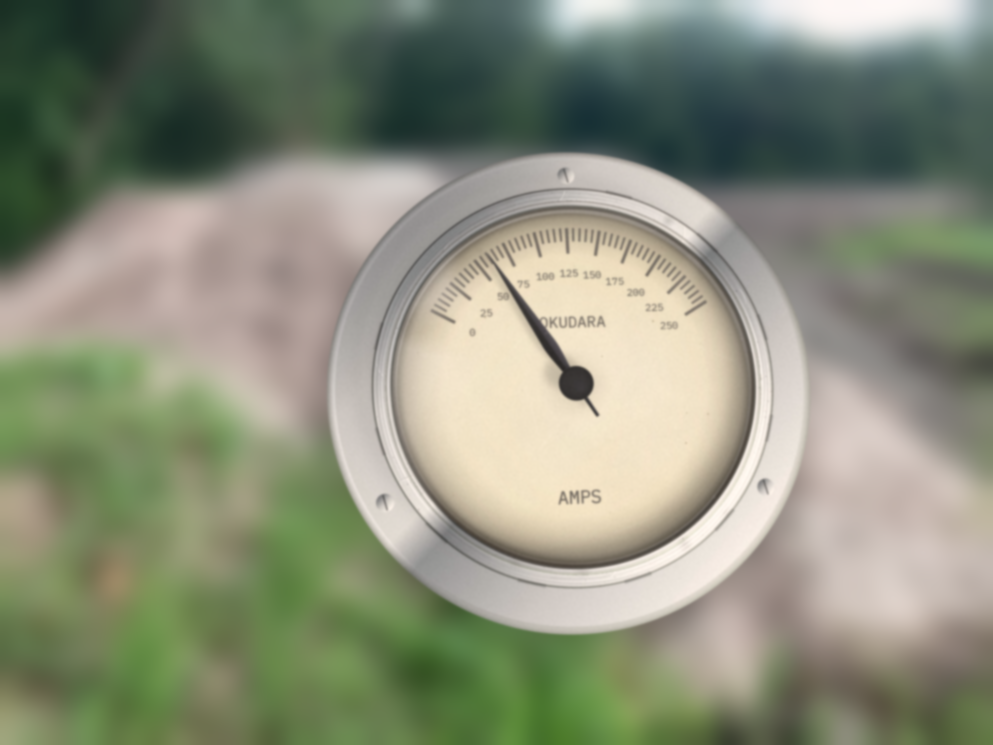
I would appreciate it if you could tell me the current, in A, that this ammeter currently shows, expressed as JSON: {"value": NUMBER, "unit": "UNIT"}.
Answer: {"value": 60, "unit": "A"}
